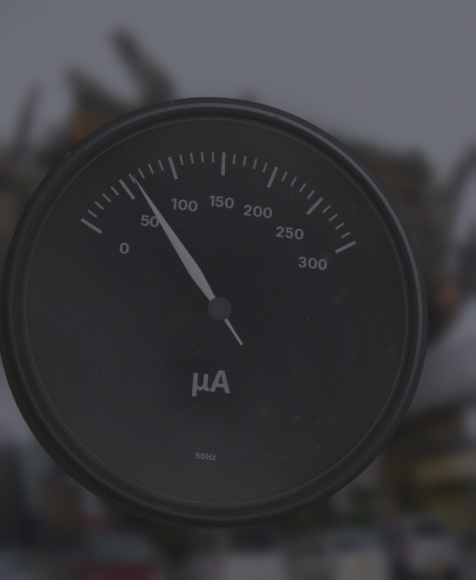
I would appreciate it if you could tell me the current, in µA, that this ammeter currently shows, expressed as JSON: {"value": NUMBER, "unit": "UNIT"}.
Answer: {"value": 60, "unit": "µA"}
